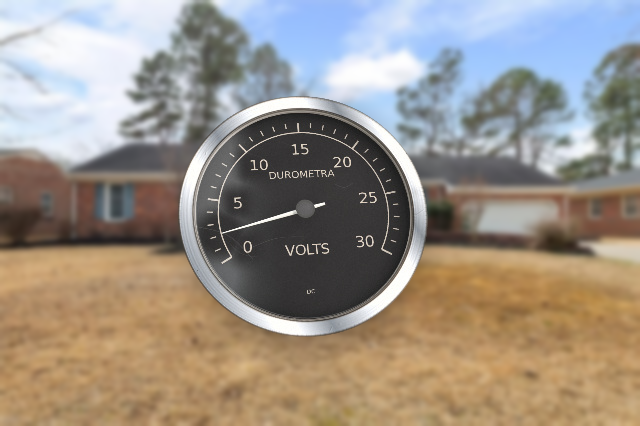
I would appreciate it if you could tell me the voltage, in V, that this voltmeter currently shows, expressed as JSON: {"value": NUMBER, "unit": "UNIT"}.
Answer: {"value": 2, "unit": "V"}
